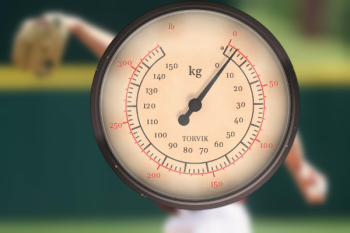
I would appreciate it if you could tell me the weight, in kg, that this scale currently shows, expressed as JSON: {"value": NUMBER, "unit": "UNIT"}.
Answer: {"value": 4, "unit": "kg"}
